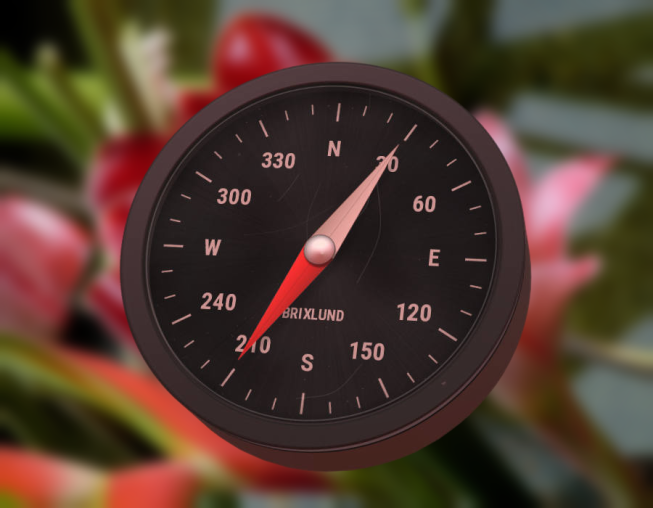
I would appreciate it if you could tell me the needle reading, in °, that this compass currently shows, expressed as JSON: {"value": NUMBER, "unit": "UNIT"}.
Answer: {"value": 210, "unit": "°"}
